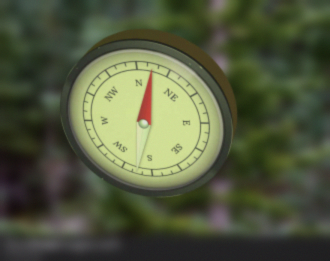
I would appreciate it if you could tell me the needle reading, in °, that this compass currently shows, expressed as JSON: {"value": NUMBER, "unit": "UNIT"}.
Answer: {"value": 15, "unit": "°"}
